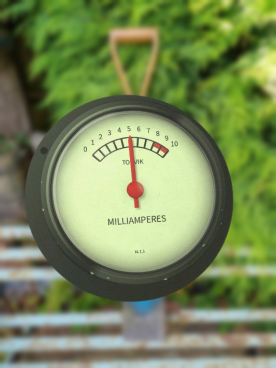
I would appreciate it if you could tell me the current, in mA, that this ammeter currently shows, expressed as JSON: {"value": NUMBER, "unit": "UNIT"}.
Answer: {"value": 5, "unit": "mA"}
